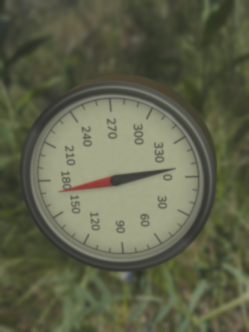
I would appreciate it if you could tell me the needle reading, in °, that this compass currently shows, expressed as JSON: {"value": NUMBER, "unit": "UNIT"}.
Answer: {"value": 170, "unit": "°"}
